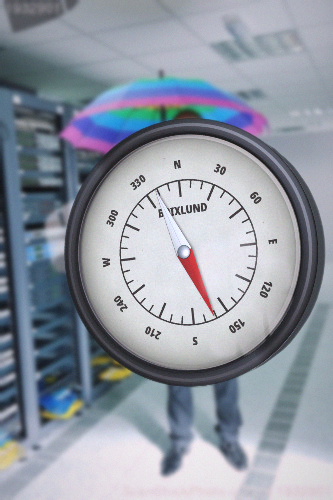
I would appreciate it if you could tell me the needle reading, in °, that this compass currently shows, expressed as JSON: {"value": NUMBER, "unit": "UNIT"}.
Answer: {"value": 160, "unit": "°"}
